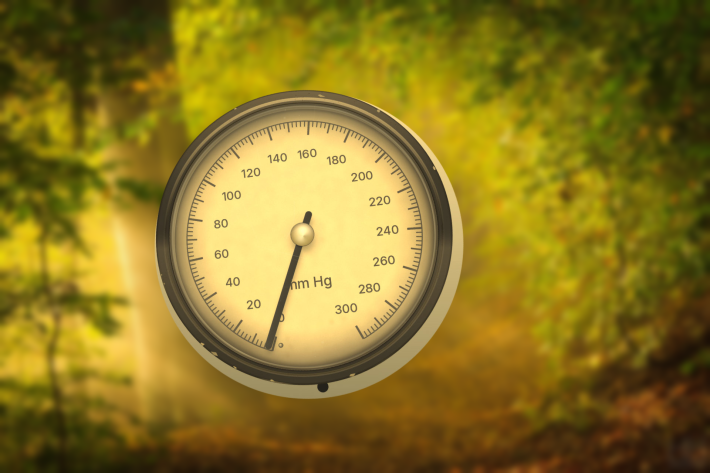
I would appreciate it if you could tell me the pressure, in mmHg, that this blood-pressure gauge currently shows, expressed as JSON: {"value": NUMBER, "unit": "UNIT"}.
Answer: {"value": 2, "unit": "mmHg"}
